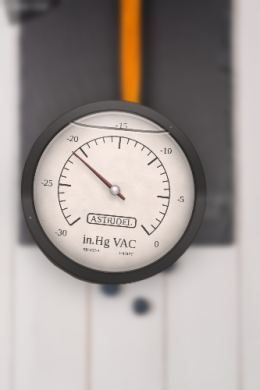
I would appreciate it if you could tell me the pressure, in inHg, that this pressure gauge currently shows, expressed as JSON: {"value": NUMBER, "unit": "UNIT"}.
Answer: {"value": -21, "unit": "inHg"}
